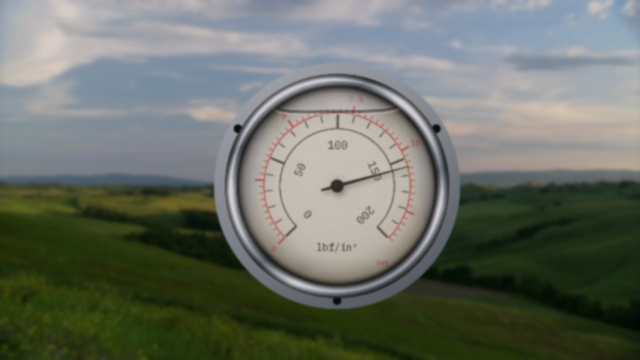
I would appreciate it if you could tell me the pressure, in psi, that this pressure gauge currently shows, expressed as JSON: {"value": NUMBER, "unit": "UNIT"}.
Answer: {"value": 155, "unit": "psi"}
